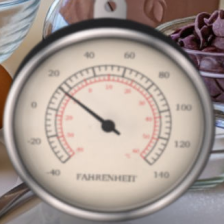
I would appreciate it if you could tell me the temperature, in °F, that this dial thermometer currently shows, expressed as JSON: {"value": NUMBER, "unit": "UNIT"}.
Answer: {"value": 16, "unit": "°F"}
